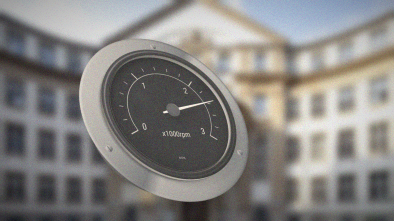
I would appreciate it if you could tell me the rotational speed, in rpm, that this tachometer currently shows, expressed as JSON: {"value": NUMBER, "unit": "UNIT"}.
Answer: {"value": 2400, "unit": "rpm"}
